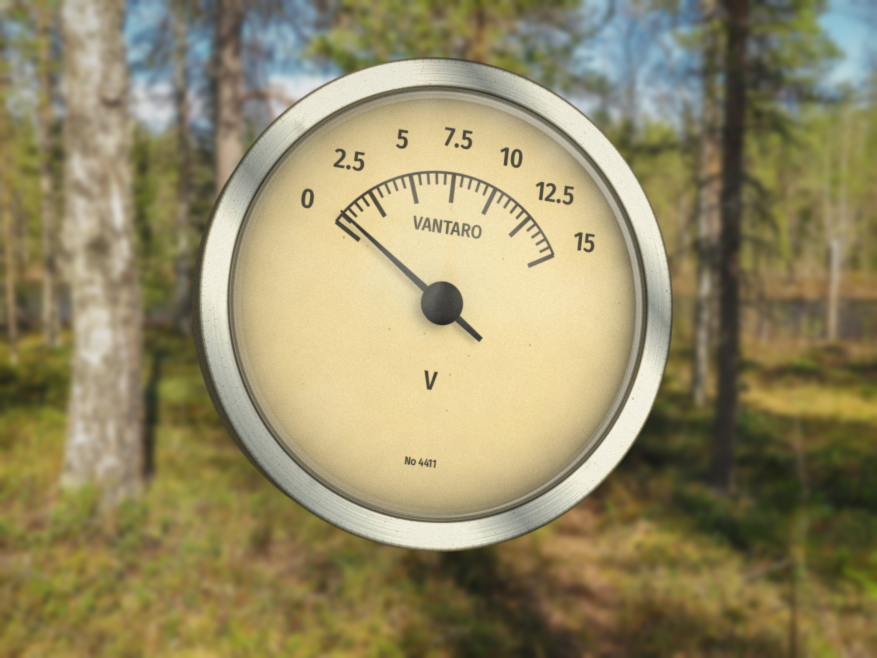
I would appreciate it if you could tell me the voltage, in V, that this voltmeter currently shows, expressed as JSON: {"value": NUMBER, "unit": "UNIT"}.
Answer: {"value": 0.5, "unit": "V"}
